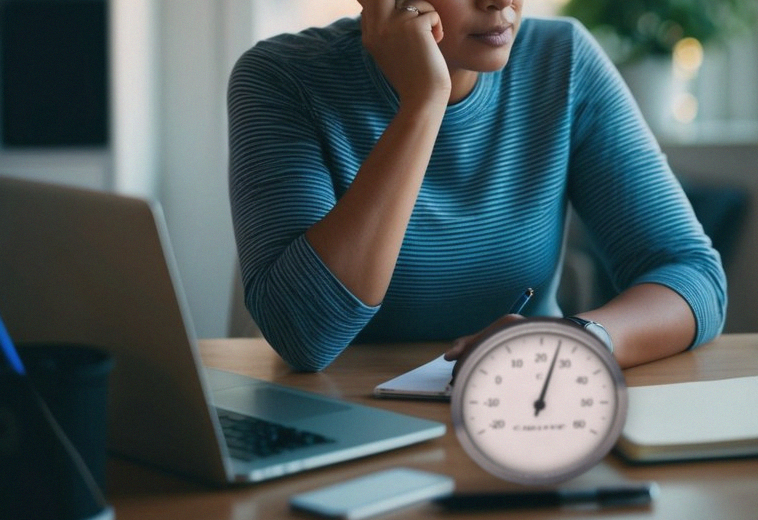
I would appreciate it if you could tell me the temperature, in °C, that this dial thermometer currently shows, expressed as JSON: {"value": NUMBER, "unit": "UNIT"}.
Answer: {"value": 25, "unit": "°C"}
